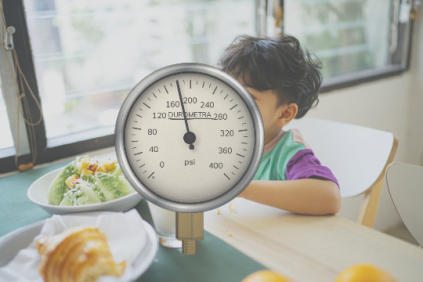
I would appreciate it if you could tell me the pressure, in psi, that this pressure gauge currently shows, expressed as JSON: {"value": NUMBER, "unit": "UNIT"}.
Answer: {"value": 180, "unit": "psi"}
